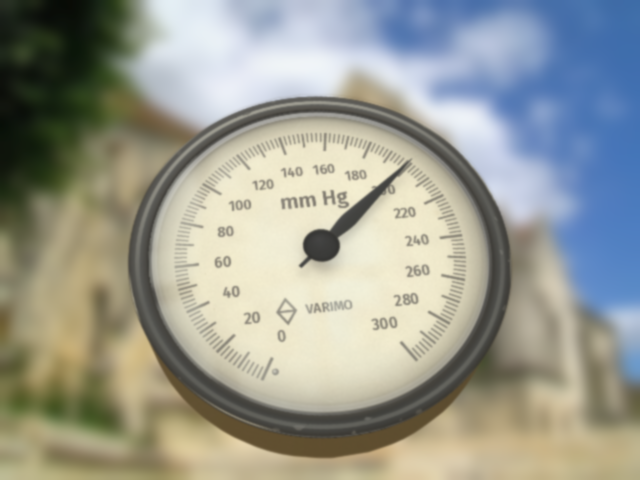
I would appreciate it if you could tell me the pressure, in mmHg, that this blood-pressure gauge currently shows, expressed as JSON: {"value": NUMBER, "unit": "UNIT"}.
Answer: {"value": 200, "unit": "mmHg"}
